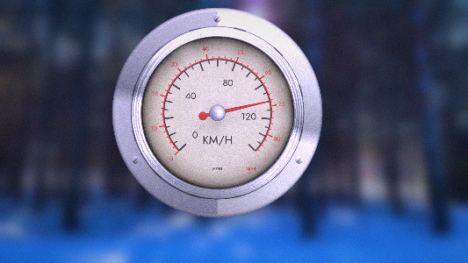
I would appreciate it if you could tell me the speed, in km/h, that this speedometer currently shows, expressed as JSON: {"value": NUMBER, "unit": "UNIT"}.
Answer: {"value": 110, "unit": "km/h"}
